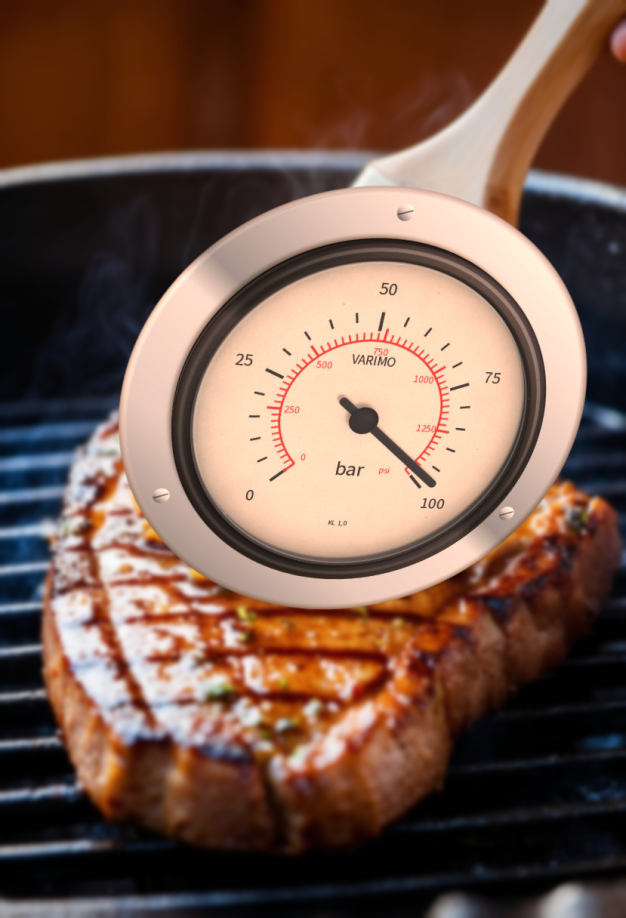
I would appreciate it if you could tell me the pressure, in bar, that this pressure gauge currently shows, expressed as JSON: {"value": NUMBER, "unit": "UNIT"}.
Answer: {"value": 97.5, "unit": "bar"}
